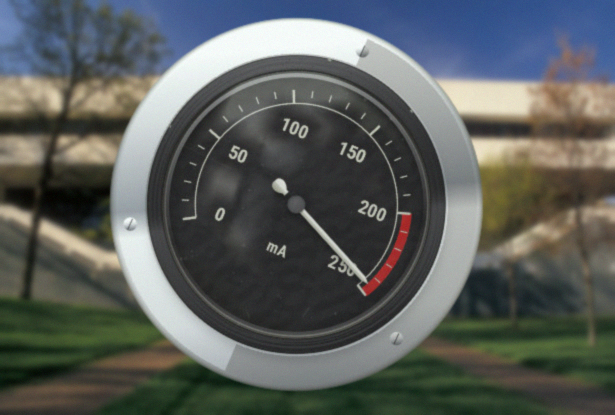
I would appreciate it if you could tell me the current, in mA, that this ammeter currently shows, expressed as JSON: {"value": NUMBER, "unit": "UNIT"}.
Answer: {"value": 245, "unit": "mA"}
